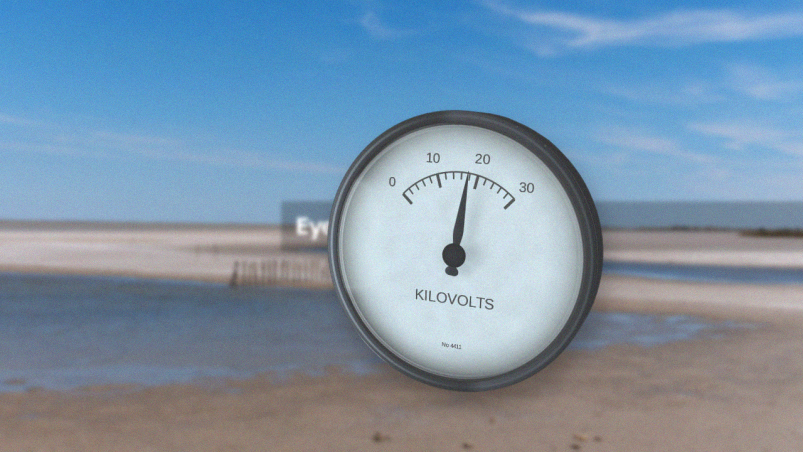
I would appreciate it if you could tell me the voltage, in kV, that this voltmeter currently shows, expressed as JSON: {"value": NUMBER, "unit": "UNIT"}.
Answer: {"value": 18, "unit": "kV"}
